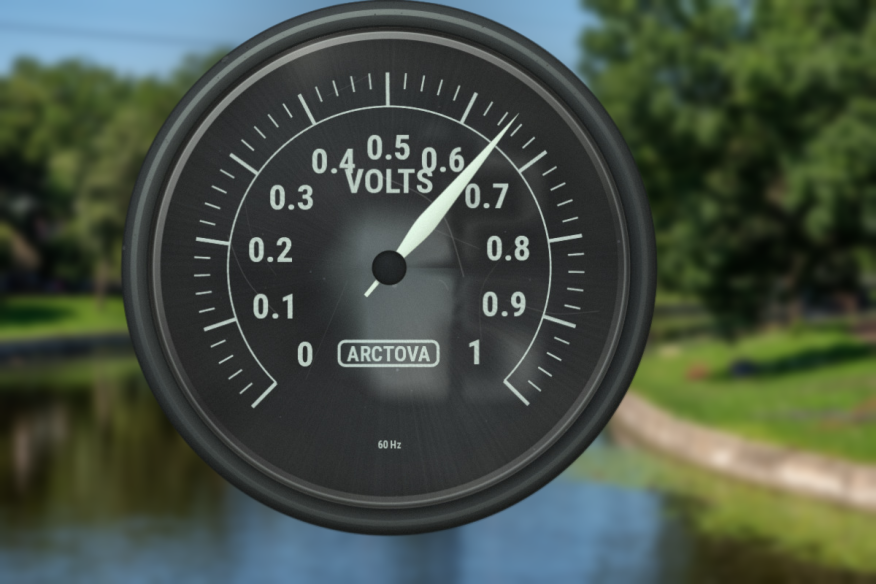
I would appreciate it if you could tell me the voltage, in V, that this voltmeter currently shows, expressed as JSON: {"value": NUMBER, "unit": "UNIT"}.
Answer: {"value": 0.65, "unit": "V"}
